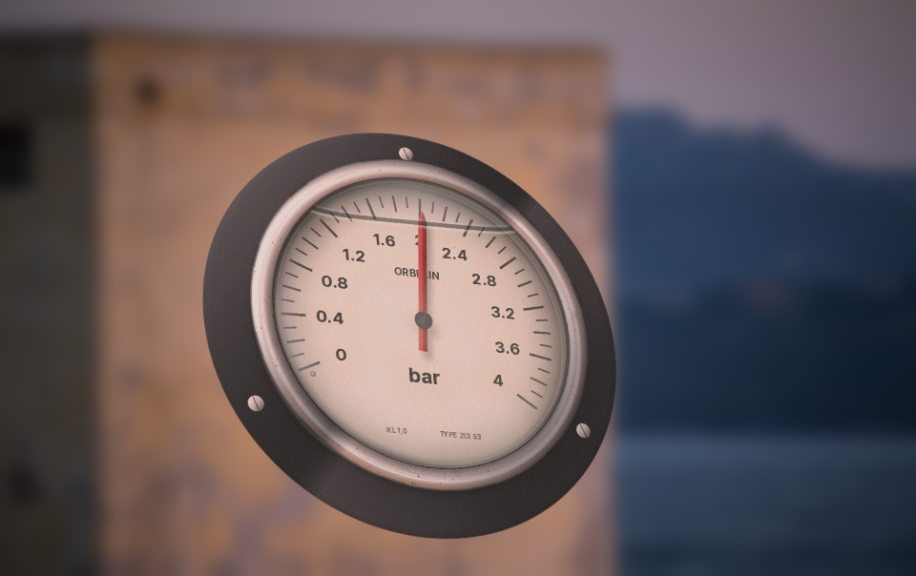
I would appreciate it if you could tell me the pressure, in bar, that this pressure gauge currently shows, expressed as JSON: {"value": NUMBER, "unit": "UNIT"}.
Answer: {"value": 2, "unit": "bar"}
